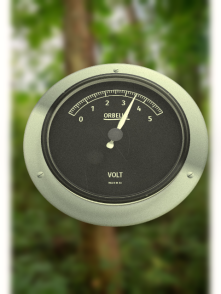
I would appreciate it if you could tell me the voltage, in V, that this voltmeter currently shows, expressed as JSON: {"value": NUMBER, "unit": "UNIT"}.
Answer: {"value": 3.5, "unit": "V"}
